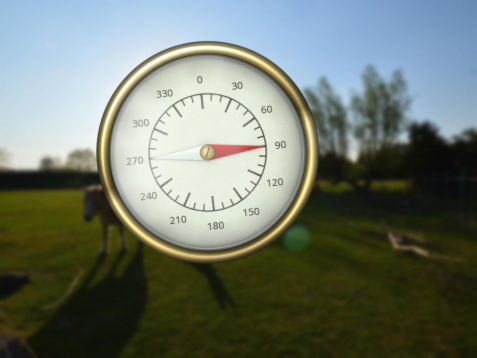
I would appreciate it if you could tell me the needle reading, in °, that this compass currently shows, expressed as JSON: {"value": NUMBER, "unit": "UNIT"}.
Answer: {"value": 90, "unit": "°"}
